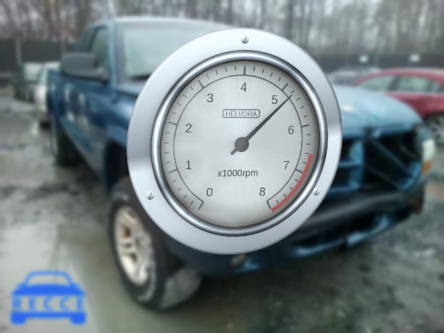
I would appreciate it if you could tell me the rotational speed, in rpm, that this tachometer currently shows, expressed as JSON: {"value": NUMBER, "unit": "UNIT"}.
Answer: {"value": 5200, "unit": "rpm"}
